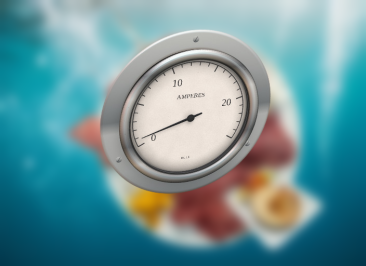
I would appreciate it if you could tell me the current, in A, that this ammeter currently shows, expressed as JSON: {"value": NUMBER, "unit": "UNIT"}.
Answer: {"value": 1, "unit": "A"}
